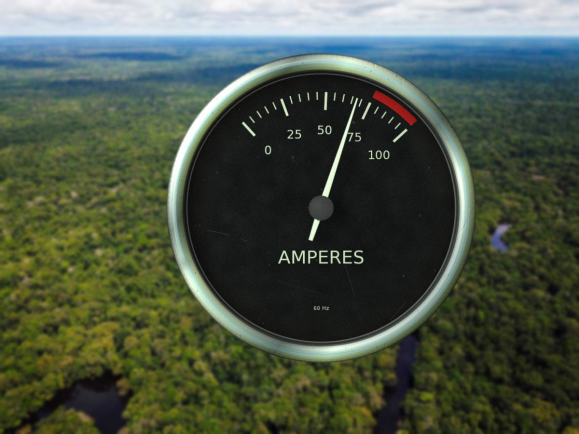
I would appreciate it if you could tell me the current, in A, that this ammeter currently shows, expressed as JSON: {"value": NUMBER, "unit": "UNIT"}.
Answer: {"value": 67.5, "unit": "A"}
